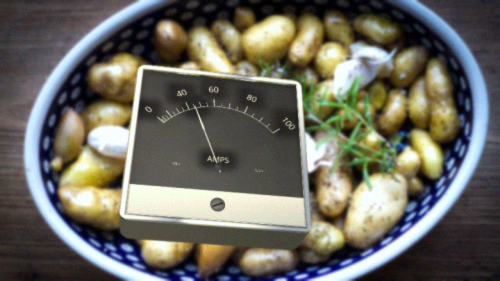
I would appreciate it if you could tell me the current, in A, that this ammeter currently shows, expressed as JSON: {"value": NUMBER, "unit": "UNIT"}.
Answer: {"value": 45, "unit": "A"}
